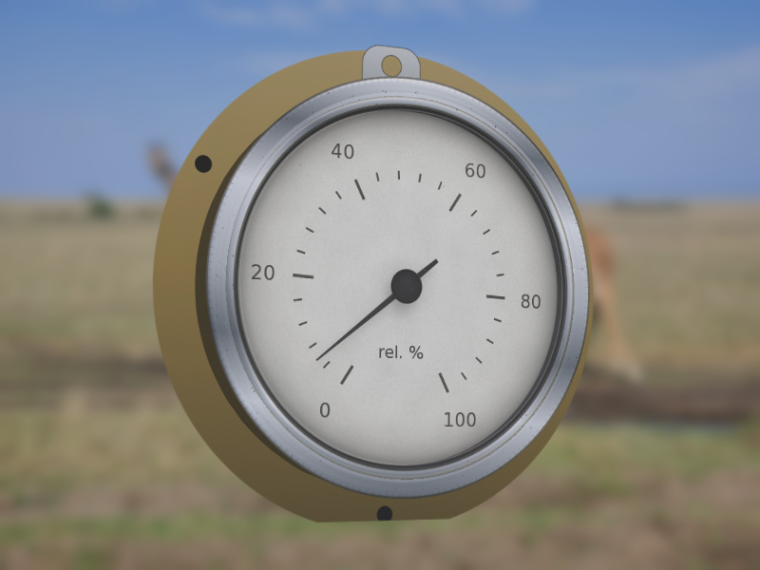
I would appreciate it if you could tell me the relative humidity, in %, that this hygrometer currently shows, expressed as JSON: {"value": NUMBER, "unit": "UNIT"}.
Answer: {"value": 6, "unit": "%"}
